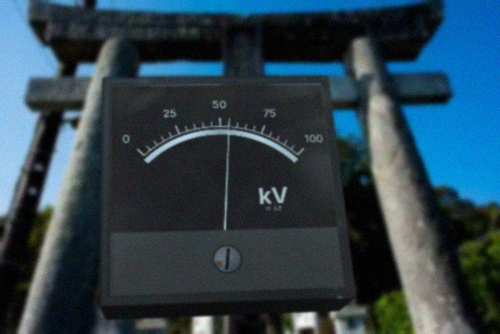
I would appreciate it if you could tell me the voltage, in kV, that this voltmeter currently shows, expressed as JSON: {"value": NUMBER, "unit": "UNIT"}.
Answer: {"value": 55, "unit": "kV"}
